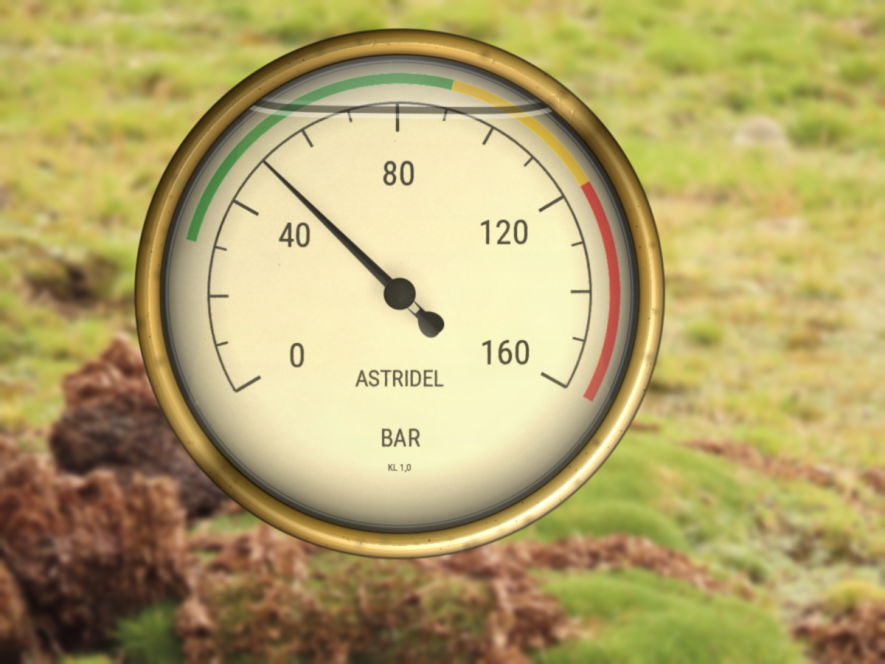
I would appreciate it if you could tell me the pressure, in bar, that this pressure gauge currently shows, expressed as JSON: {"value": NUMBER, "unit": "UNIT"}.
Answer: {"value": 50, "unit": "bar"}
